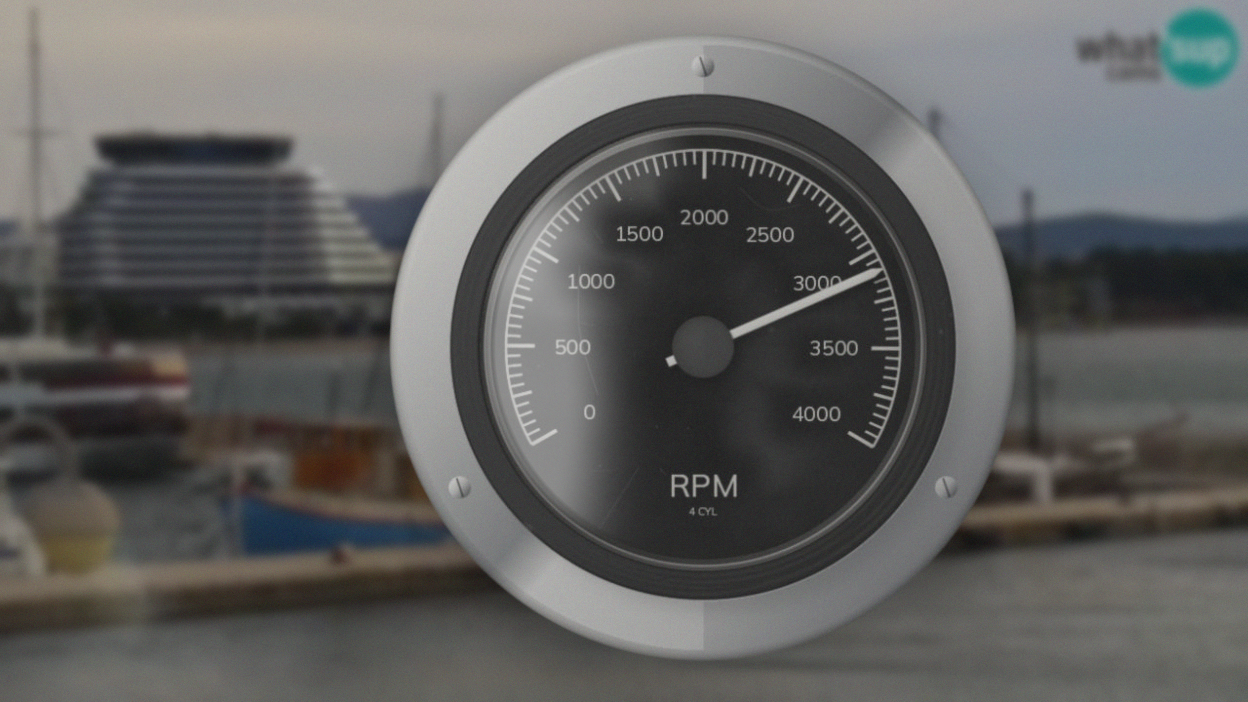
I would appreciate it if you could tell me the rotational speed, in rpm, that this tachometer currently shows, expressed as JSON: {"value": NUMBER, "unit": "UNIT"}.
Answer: {"value": 3100, "unit": "rpm"}
